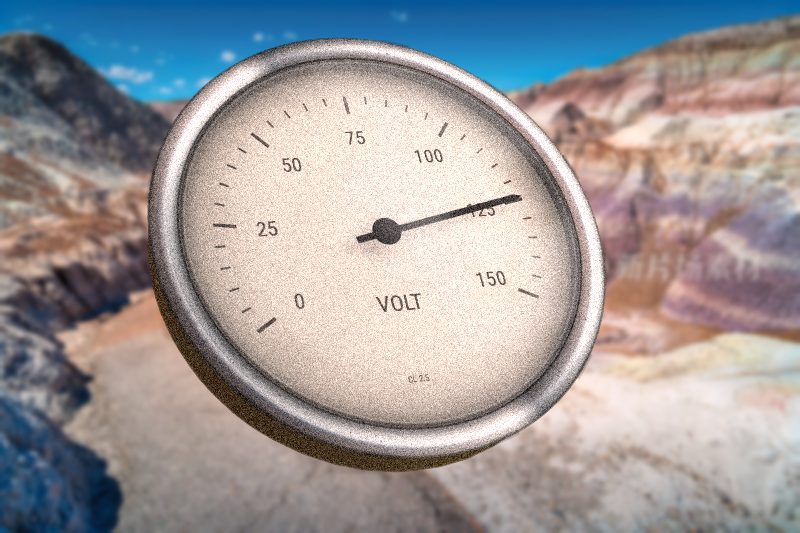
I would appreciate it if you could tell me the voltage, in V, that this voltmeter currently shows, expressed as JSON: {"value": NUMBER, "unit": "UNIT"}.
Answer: {"value": 125, "unit": "V"}
